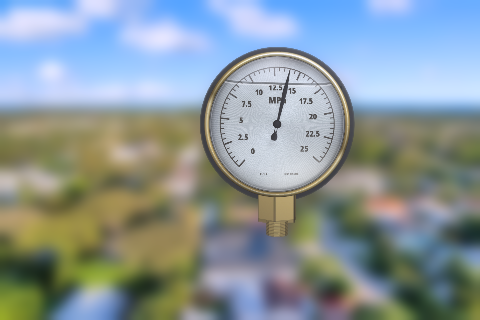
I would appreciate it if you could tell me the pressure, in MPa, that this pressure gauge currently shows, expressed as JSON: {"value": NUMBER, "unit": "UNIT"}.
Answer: {"value": 14, "unit": "MPa"}
